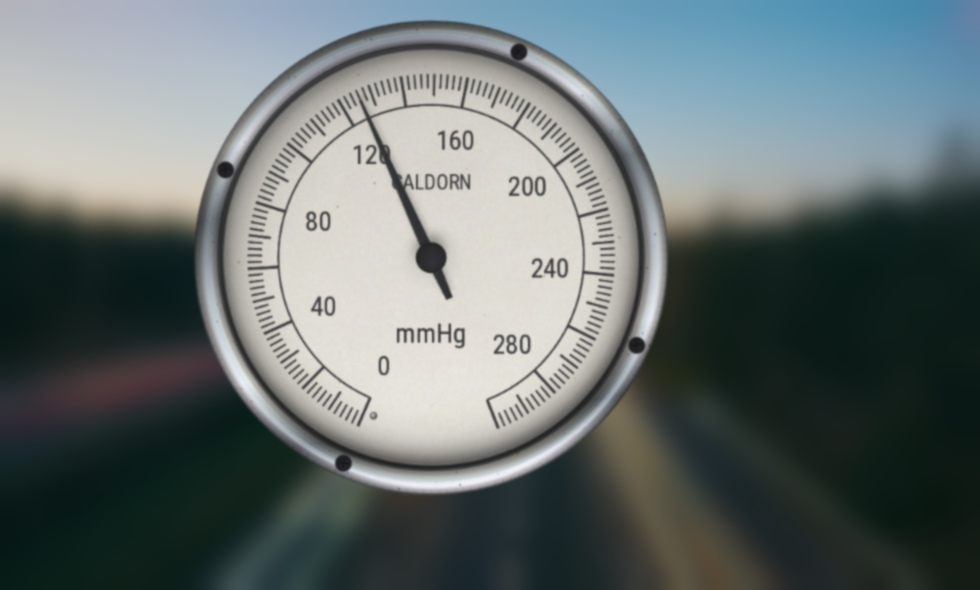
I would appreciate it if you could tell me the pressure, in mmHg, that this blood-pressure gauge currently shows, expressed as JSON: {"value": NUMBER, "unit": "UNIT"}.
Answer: {"value": 126, "unit": "mmHg"}
